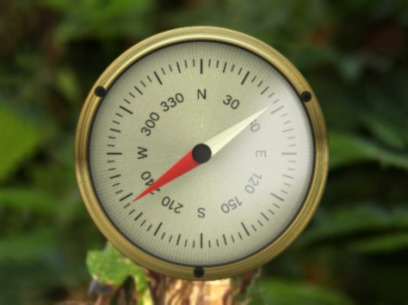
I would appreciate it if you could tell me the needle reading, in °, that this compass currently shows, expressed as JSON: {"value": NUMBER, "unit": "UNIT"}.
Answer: {"value": 235, "unit": "°"}
